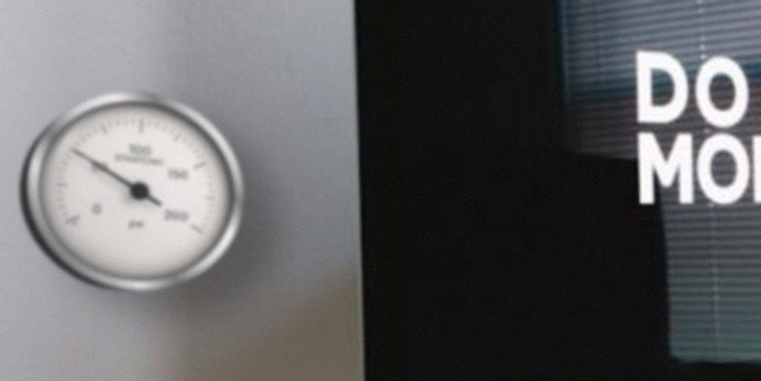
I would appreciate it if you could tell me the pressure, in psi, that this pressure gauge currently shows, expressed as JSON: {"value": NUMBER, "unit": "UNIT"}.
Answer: {"value": 50, "unit": "psi"}
